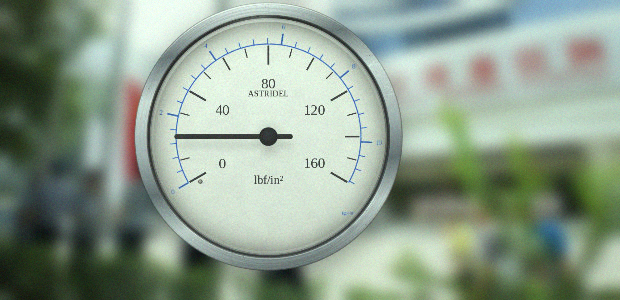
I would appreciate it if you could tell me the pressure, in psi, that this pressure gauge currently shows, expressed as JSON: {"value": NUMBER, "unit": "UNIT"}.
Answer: {"value": 20, "unit": "psi"}
